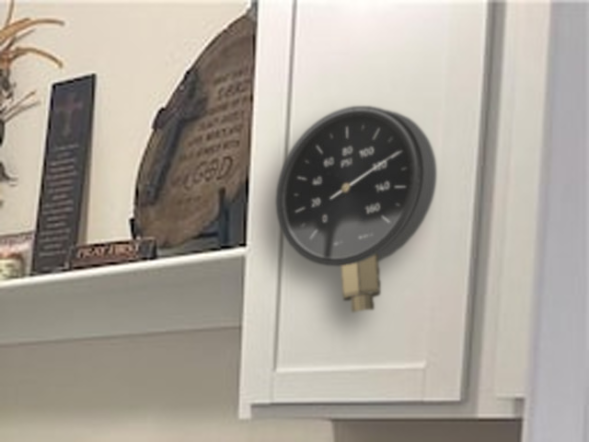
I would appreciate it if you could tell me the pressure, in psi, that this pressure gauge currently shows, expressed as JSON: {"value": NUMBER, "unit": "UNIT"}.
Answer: {"value": 120, "unit": "psi"}
